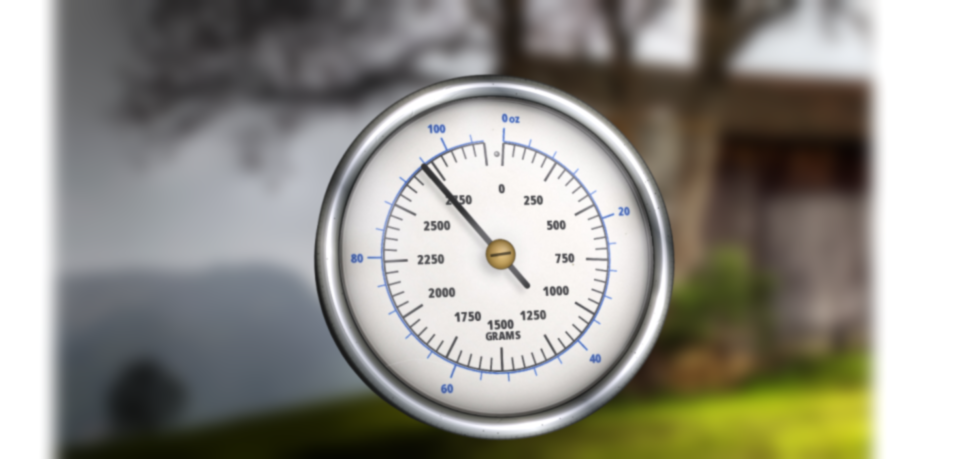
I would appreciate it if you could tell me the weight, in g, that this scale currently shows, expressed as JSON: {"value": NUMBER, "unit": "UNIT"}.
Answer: {"value": 2700, "unit": "g"}
